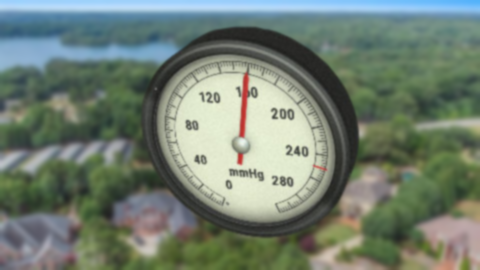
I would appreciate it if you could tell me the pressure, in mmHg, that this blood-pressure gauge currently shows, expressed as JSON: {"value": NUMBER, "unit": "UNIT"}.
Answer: {"value": 160, "unit": "mmHg"}
